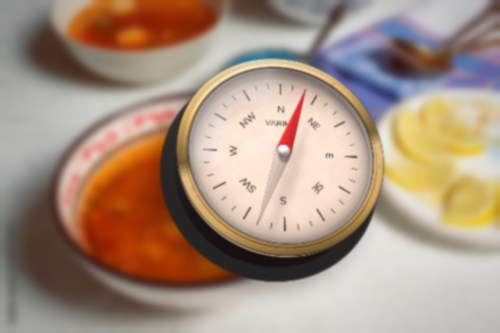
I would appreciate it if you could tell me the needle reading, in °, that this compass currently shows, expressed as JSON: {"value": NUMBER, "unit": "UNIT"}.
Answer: {"value": 20, "unit": "°"}
